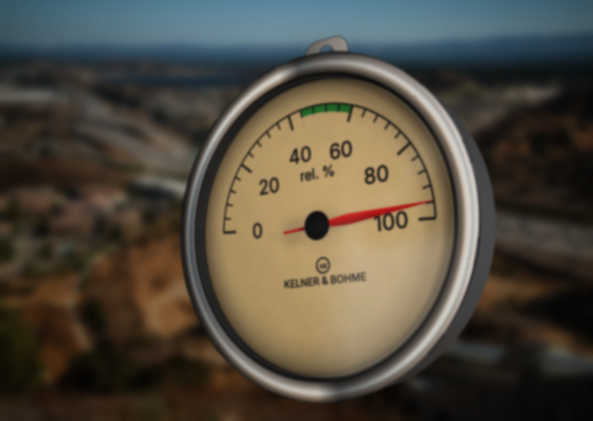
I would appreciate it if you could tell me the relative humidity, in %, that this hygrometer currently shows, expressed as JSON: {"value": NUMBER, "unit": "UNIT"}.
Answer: {"value": 96, "unit": "%"}
